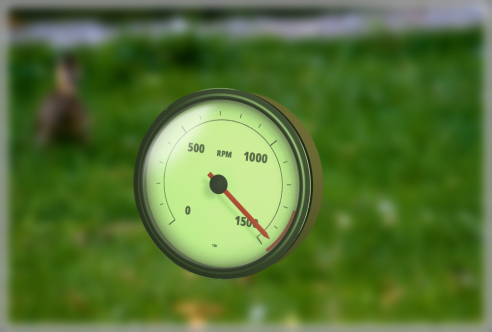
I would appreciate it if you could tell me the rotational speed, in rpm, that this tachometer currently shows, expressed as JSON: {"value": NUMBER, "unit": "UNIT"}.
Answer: {"value": 1450, "unit": "rpm"}
